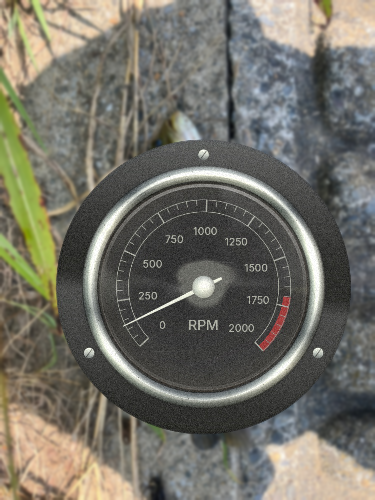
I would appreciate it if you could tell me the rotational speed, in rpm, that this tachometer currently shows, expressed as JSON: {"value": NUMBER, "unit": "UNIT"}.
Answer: {"value": 125, "unit": "rpm"}
